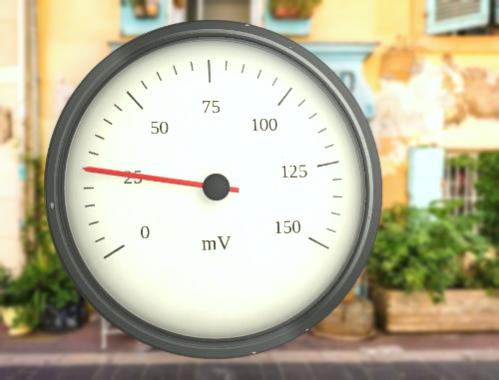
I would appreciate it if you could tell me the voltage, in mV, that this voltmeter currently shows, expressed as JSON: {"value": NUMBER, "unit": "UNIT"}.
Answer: {"value": 25, "unit": "mV"}
